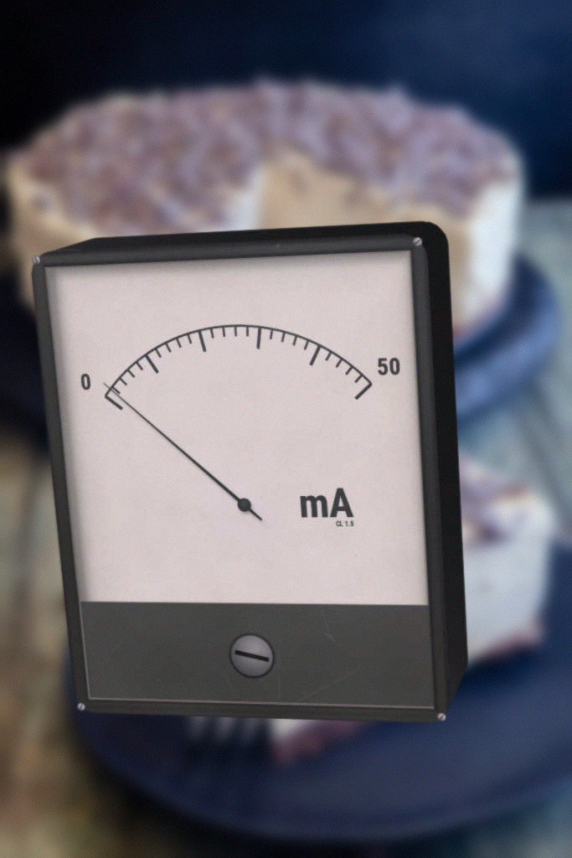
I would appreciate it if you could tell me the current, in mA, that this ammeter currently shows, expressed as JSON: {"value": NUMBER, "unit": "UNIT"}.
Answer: {"value": 2, "unit": "mA"}
